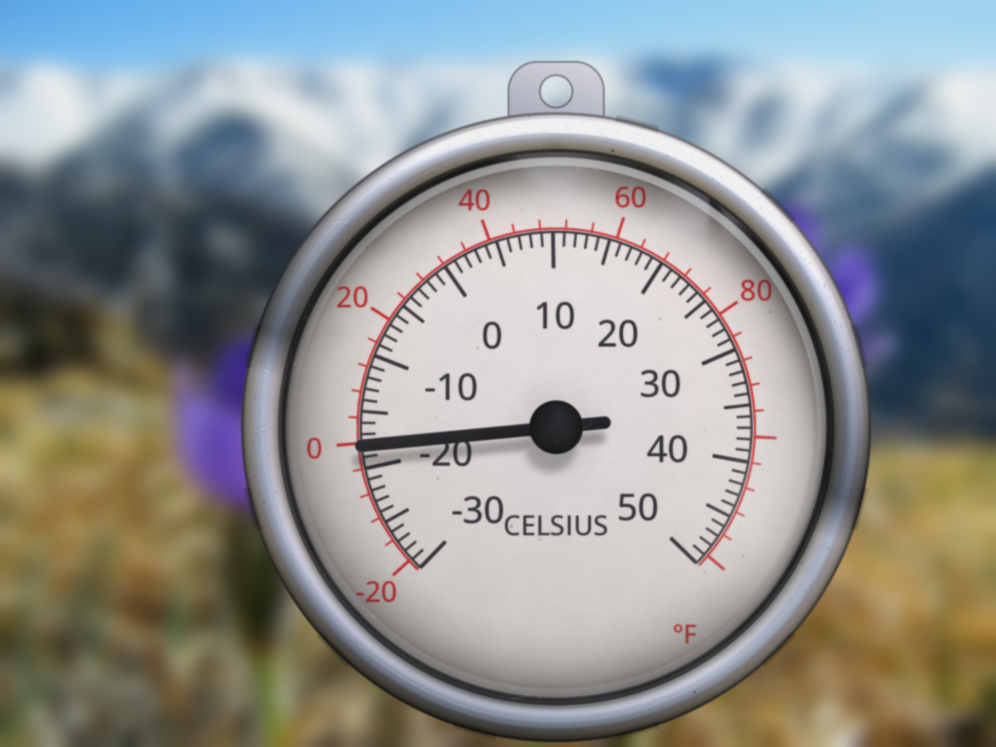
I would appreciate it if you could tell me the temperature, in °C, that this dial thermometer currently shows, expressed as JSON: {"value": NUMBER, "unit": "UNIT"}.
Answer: {"value": -18, "unit": "°C"}
